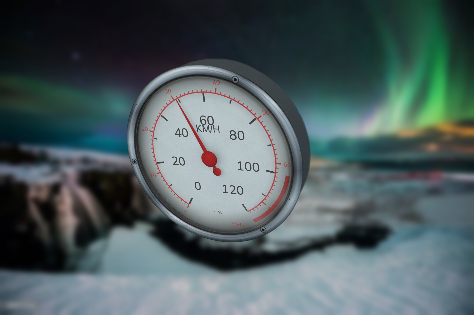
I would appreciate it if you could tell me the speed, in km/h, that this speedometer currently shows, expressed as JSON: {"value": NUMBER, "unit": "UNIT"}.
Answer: {"value": 50, "unit": "km/h"}
